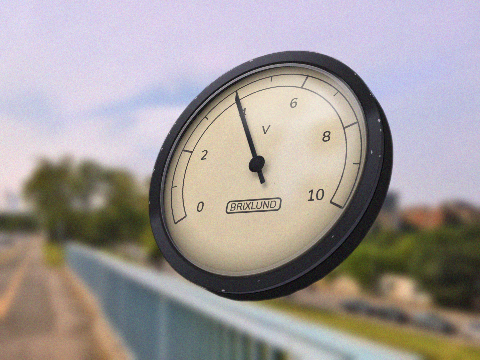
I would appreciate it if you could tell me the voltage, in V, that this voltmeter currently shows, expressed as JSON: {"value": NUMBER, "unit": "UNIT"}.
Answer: {"value": 4, "unit": "V"}
